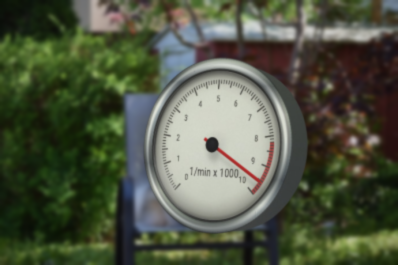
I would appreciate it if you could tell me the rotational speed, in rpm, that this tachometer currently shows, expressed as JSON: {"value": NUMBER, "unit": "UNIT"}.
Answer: {"value": 9500, "unit": "rpm"}
